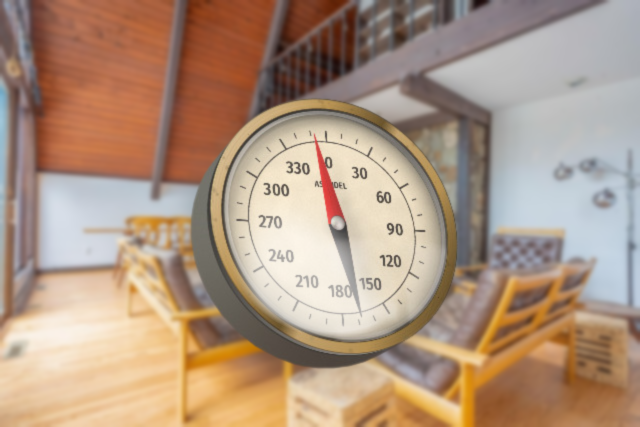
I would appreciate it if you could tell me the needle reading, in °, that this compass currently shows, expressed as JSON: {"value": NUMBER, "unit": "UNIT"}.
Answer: {"value": 350, "unit": "°"}
